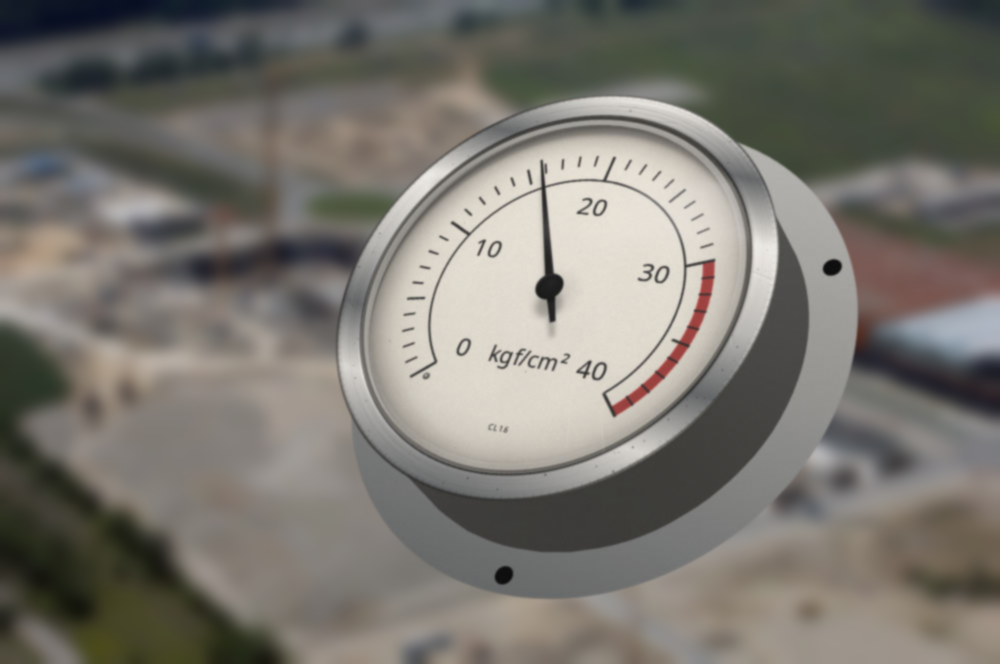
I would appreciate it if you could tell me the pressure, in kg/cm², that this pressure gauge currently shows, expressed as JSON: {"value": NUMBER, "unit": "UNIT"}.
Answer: {"value": 16, "unit": "kg/cm²"}
